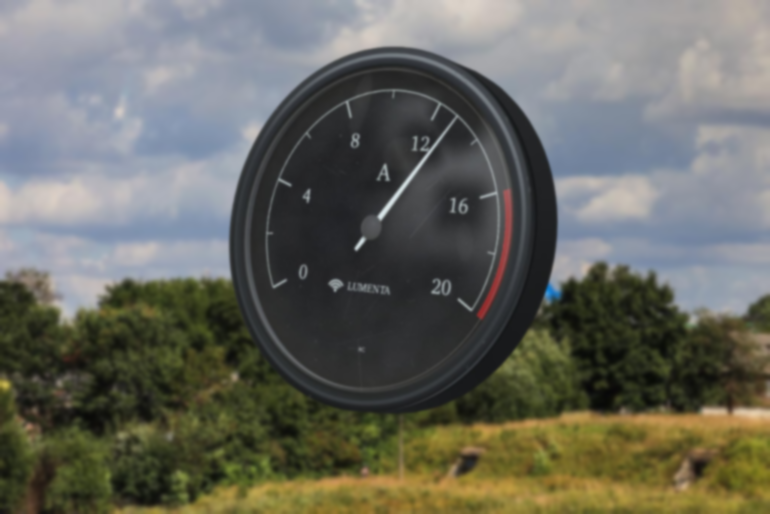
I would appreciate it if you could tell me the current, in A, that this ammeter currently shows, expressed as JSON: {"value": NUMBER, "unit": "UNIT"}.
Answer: {"value": 13, "unit": "A"}
